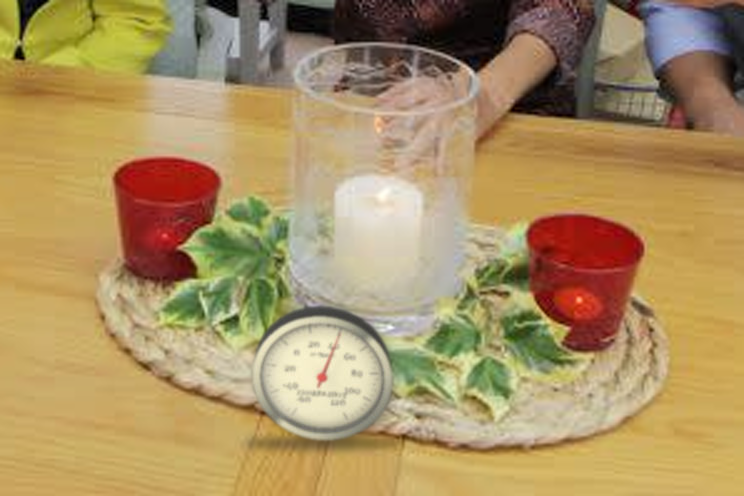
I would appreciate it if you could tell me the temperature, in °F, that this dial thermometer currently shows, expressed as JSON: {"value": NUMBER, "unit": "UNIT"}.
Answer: {"value": 40, "unit": "°F"}
